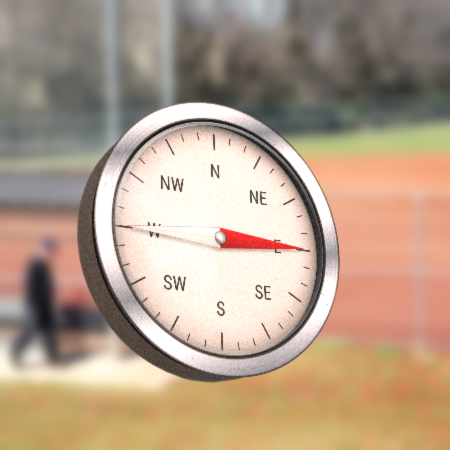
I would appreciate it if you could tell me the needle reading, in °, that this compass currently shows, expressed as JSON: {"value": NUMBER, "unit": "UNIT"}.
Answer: {"value": 90, "unit": "°"}
